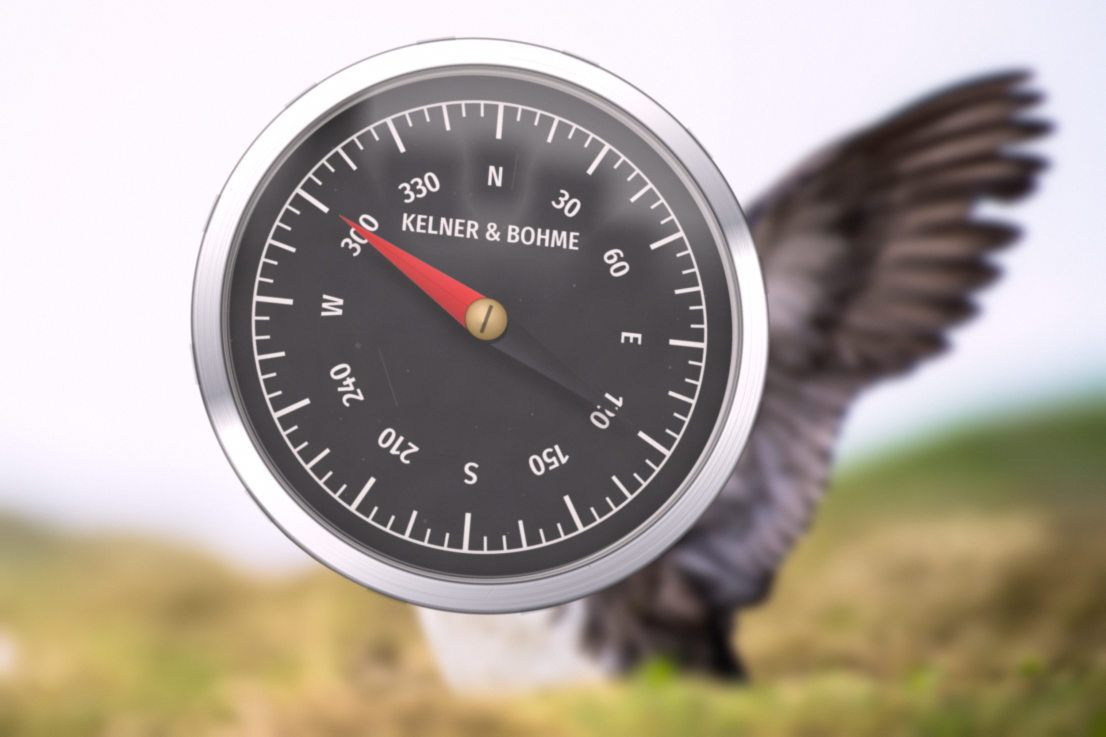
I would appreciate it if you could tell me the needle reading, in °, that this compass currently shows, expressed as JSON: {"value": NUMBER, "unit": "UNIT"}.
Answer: {"value": 300, "unit": "°"}
